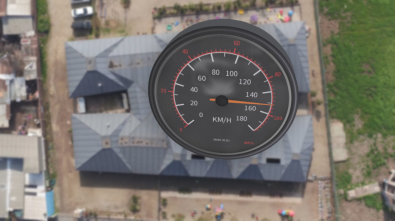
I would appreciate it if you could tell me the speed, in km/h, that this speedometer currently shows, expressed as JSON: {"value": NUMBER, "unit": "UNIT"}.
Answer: {"value": 150, "unit": "km/h"}
